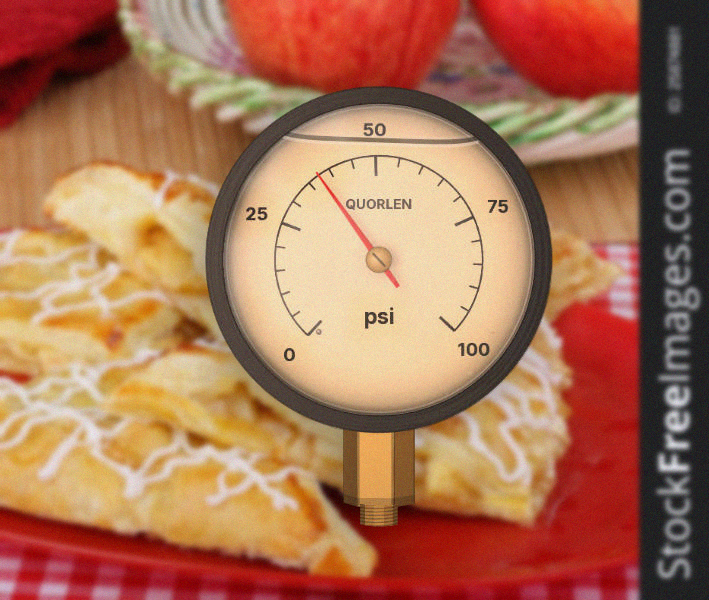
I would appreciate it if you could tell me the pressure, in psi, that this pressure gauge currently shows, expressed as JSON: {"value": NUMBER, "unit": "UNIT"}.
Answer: {"value": 37.5, "unit": "psi"}
